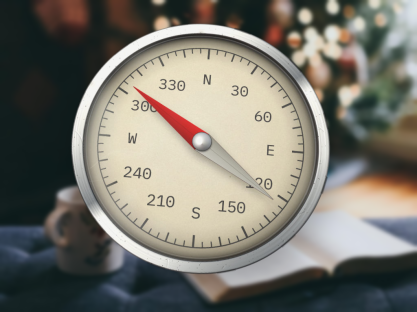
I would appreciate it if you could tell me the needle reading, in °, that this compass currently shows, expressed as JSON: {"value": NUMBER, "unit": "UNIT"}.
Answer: {"value": 305, "unit": "°"}
